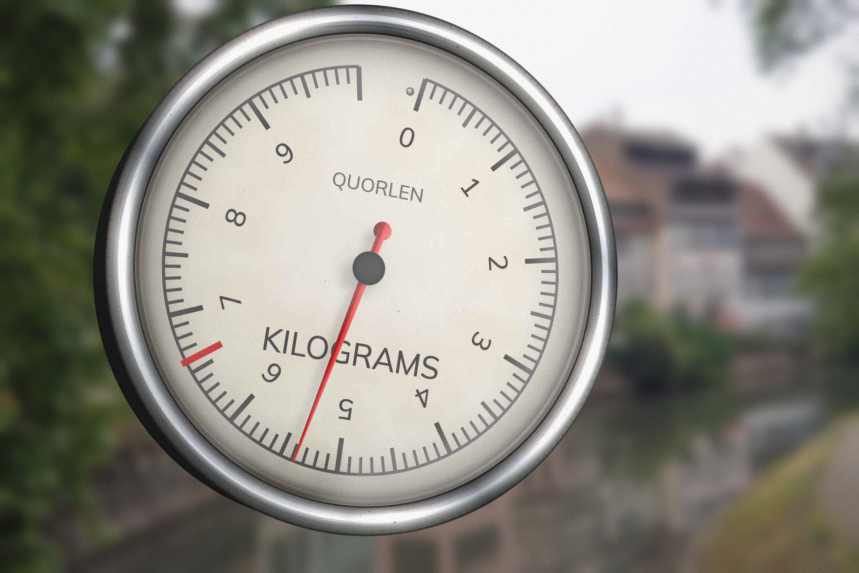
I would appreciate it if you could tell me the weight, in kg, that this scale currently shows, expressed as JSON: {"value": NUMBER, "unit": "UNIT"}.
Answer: {"value": 5.4, "unit": "kg"}
